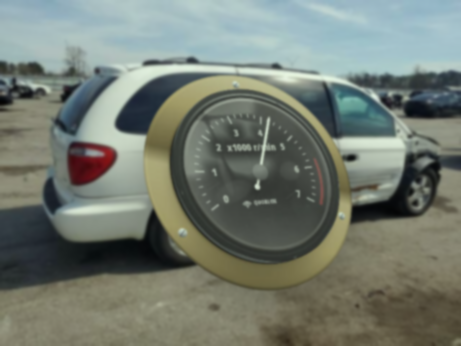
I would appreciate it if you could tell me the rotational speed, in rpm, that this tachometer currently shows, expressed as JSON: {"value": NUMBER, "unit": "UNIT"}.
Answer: {"value": 4200, "unit": "rpm"}
